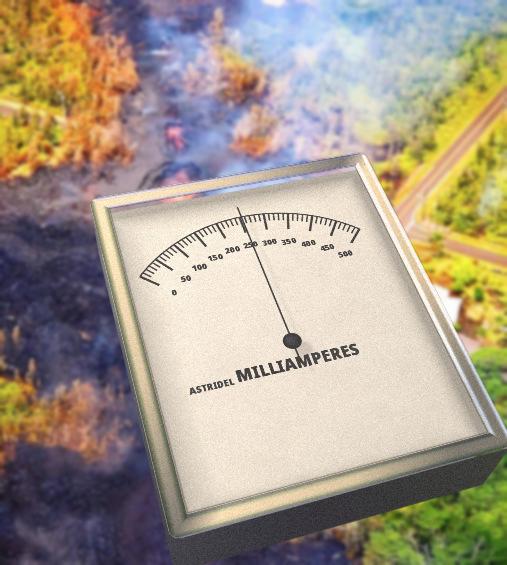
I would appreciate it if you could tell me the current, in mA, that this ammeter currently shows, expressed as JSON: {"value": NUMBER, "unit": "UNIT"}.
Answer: {"value": 250, "unit": "mA"}
